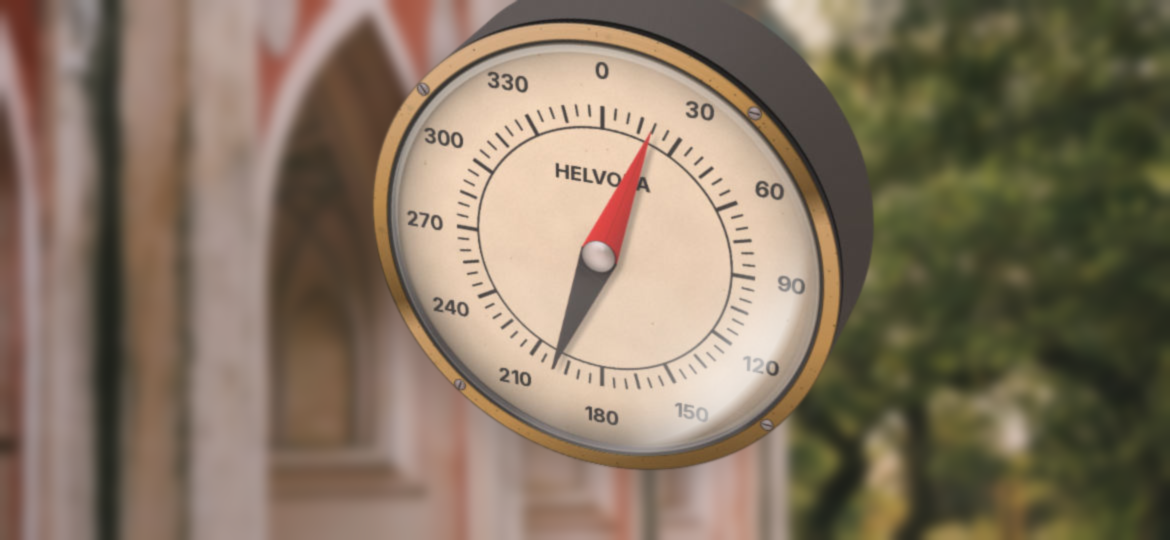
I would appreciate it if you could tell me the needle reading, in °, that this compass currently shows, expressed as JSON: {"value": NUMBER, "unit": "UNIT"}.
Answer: {"value": 20, "unit": "°"}
